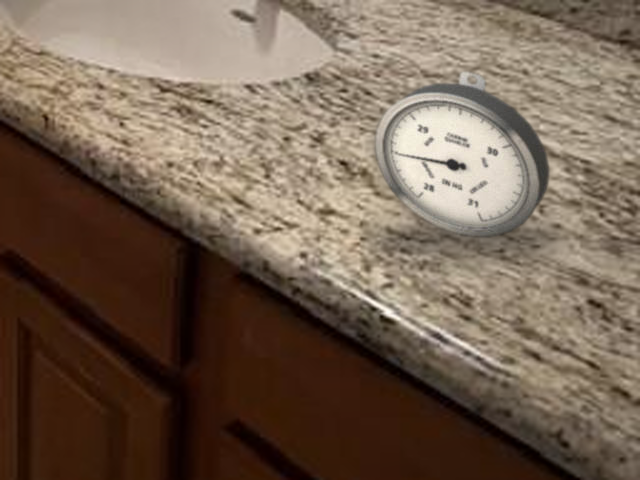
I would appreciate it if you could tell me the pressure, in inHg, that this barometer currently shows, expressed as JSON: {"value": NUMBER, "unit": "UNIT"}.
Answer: {"value": 28.5, "unit": "inHg"}
